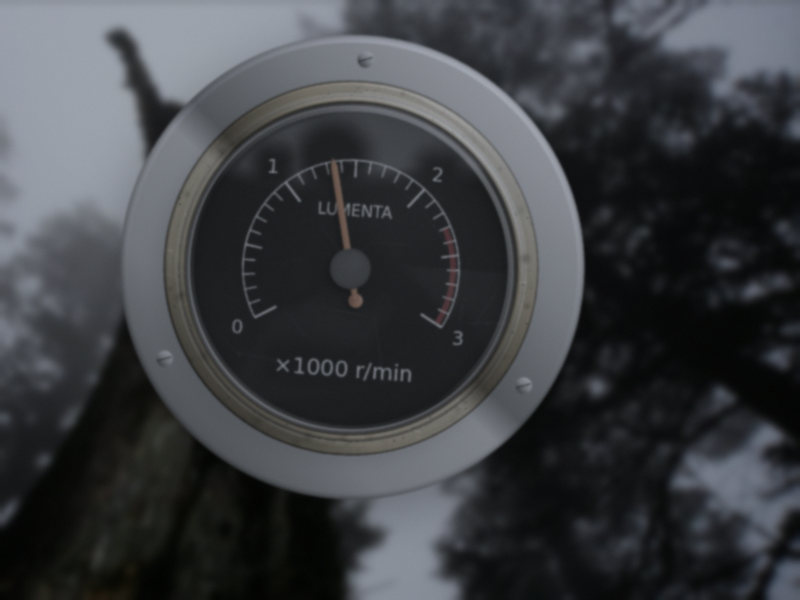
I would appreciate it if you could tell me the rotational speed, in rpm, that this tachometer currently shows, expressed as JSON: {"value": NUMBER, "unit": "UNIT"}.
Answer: {"value": 1350, "unit": "rpm"}
